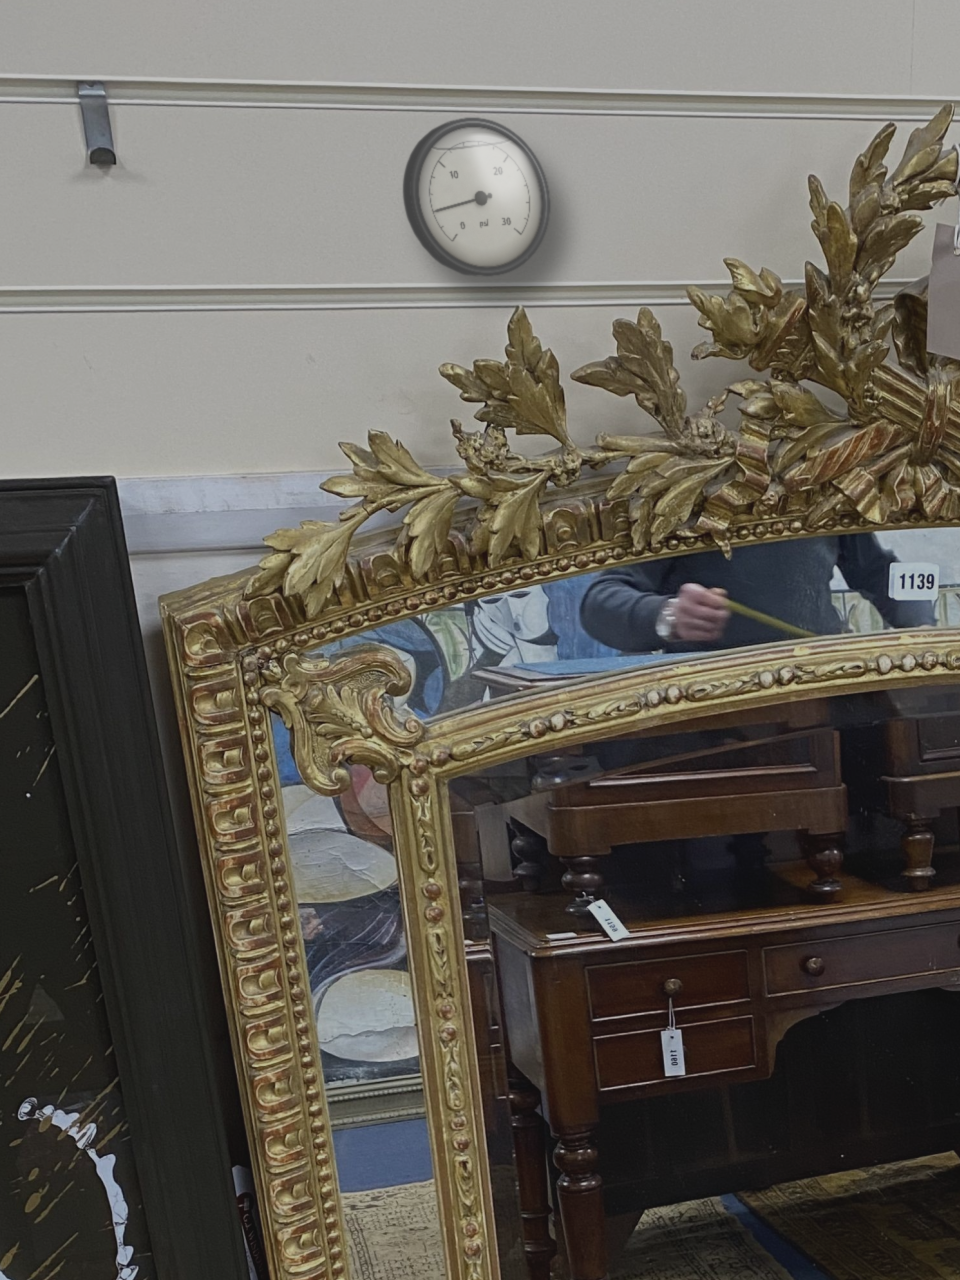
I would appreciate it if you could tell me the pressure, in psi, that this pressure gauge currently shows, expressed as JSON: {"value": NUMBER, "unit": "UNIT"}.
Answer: {"value": 4, "unit": "psi"}
